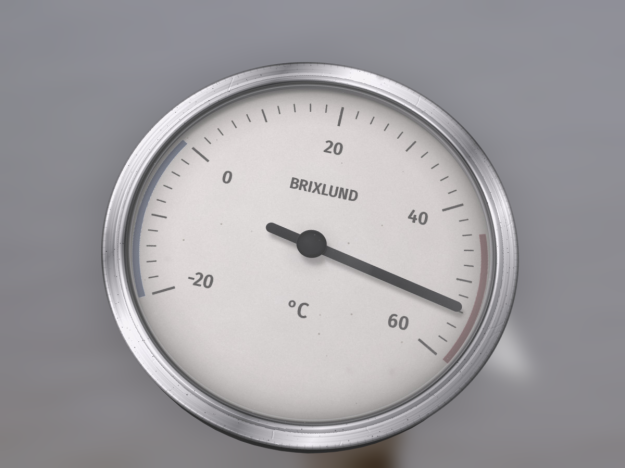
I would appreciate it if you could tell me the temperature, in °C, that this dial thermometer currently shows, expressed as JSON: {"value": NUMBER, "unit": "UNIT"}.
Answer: {"value": 54, "unit": "°C"}
